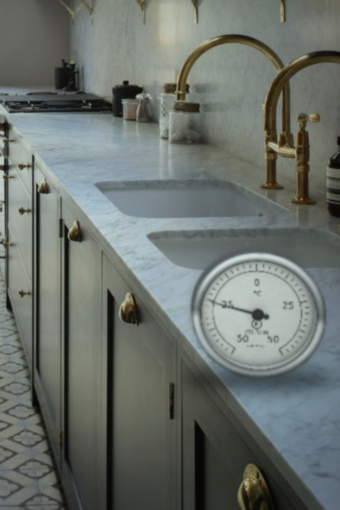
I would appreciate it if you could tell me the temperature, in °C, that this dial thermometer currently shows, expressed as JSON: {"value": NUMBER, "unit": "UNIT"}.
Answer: {"value": -25, "unit": "°C"}
